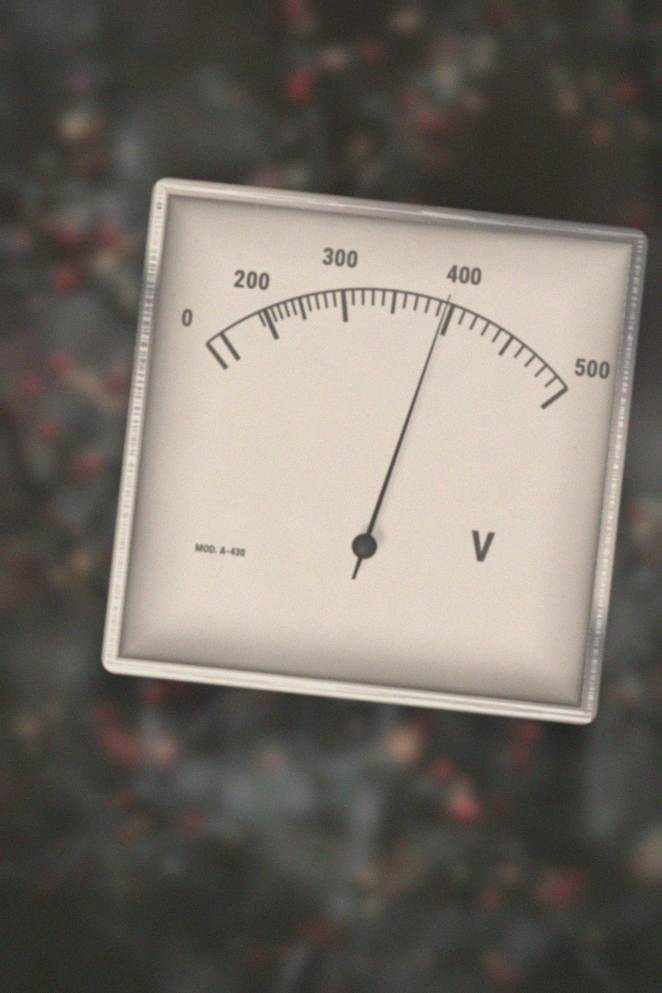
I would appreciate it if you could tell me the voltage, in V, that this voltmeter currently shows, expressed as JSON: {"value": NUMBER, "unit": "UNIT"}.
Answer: {"value": 395, "unit": "V"}
